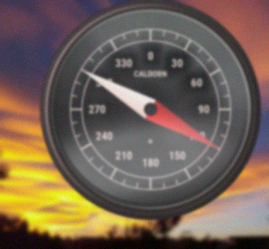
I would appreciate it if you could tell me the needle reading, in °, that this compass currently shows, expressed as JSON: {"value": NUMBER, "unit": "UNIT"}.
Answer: {"value": 120, "unit": "°"}
